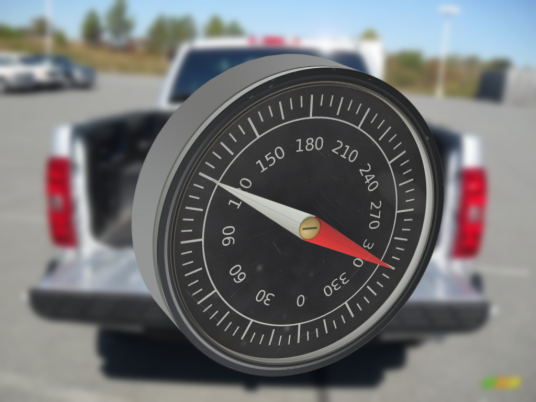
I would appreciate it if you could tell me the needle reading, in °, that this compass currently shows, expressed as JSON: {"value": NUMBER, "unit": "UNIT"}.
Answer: {"value": 300, "unit": "°"}
